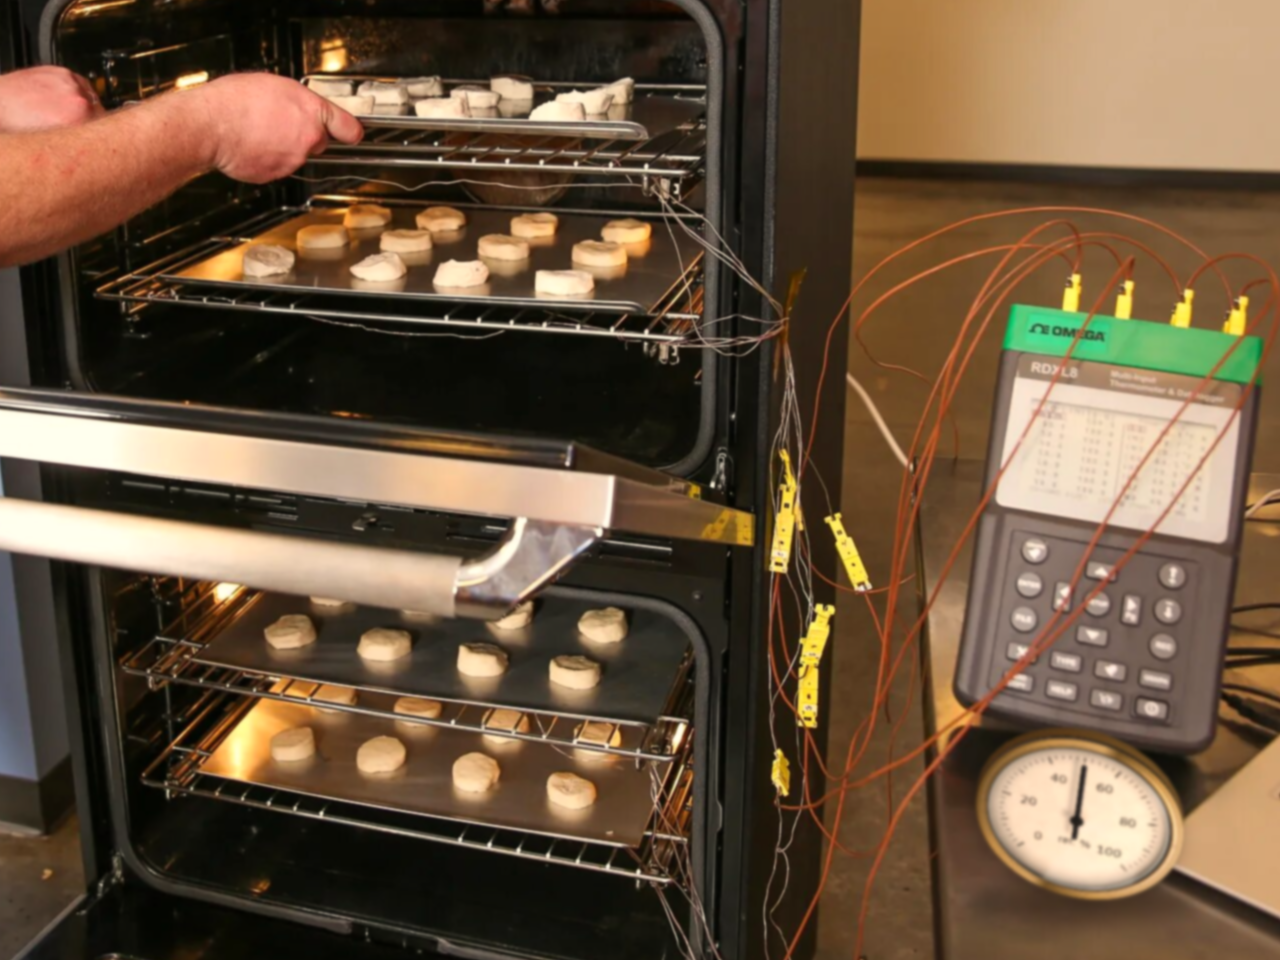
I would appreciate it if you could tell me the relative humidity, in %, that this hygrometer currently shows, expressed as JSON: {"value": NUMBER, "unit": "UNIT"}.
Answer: {"value": 50, "unit": "%"}
